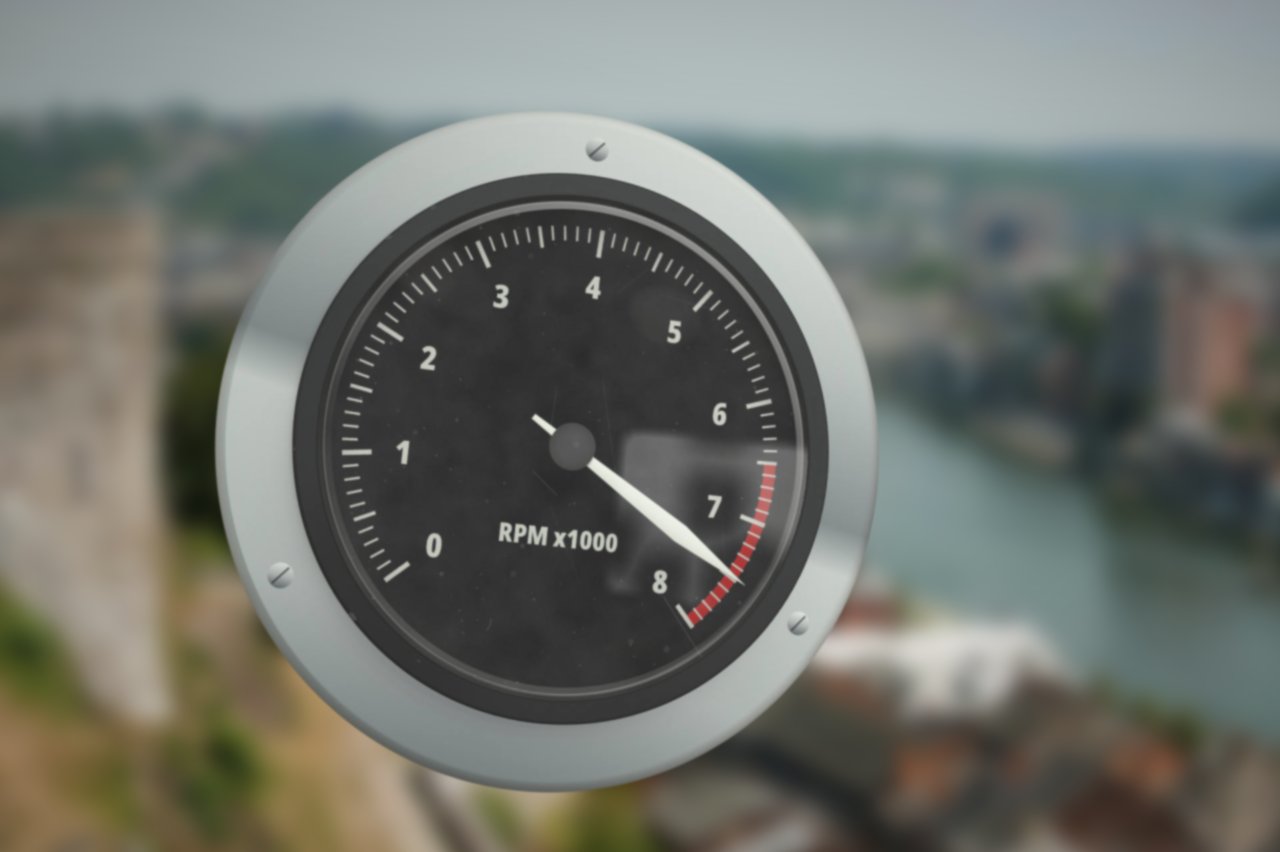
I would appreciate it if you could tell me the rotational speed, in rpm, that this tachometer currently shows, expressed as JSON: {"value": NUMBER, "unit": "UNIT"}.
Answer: {"value": 7500, "unit": "rpm"}
